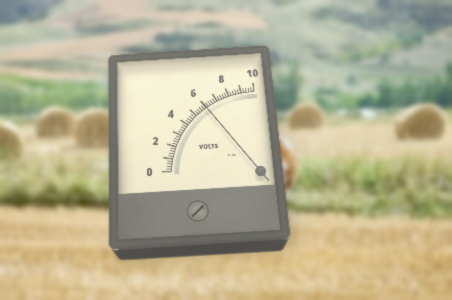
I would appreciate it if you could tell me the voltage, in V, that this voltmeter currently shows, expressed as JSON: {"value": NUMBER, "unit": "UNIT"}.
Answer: {"value": 6, "unit": "V"}
